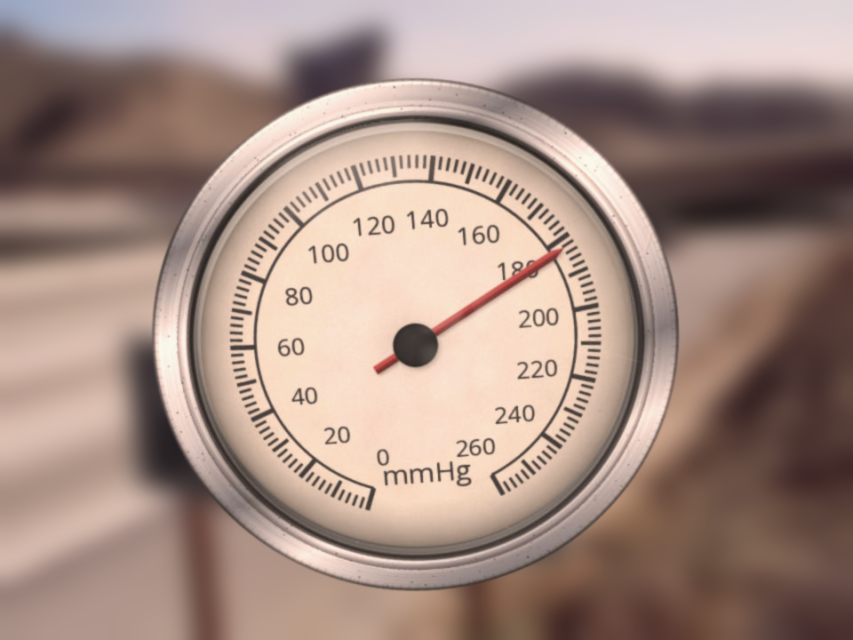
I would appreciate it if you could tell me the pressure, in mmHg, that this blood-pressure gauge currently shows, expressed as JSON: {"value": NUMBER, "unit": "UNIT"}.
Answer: {"value": 182, "unit": "mmHg"}
